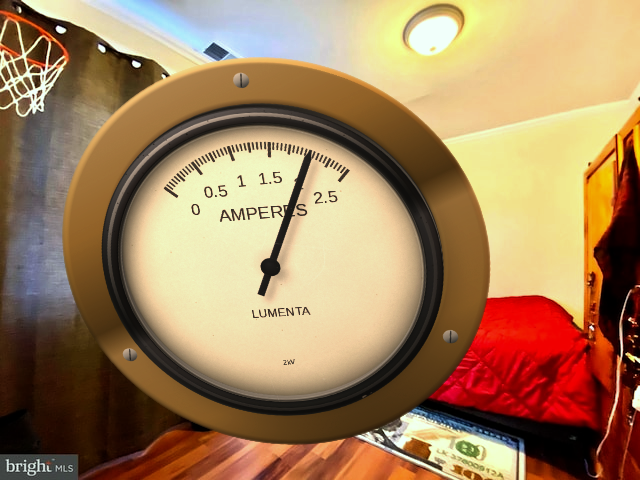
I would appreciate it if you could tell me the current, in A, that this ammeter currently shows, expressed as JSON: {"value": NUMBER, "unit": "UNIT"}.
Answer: {"value": 2, "unit": "A"}
